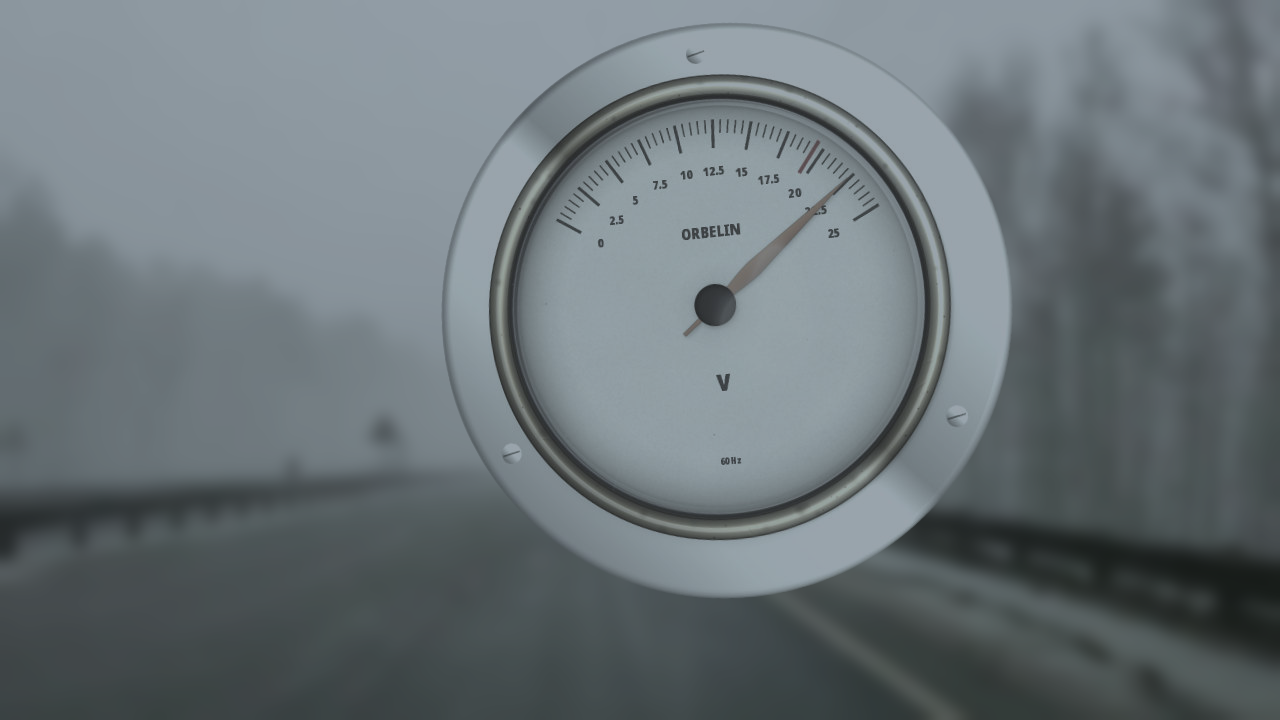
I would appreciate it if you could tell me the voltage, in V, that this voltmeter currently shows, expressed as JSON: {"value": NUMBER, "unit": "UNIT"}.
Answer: {"value": 22.5, "unit": "V"}
